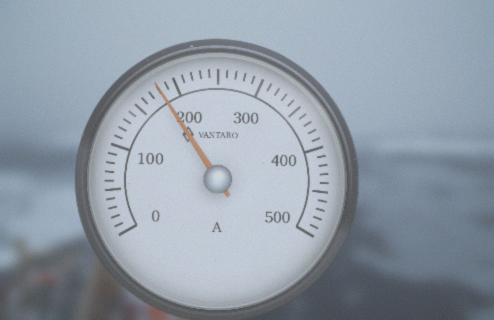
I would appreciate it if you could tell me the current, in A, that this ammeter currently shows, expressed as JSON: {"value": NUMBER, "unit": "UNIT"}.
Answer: {"value": 180, "unit": "A"}
